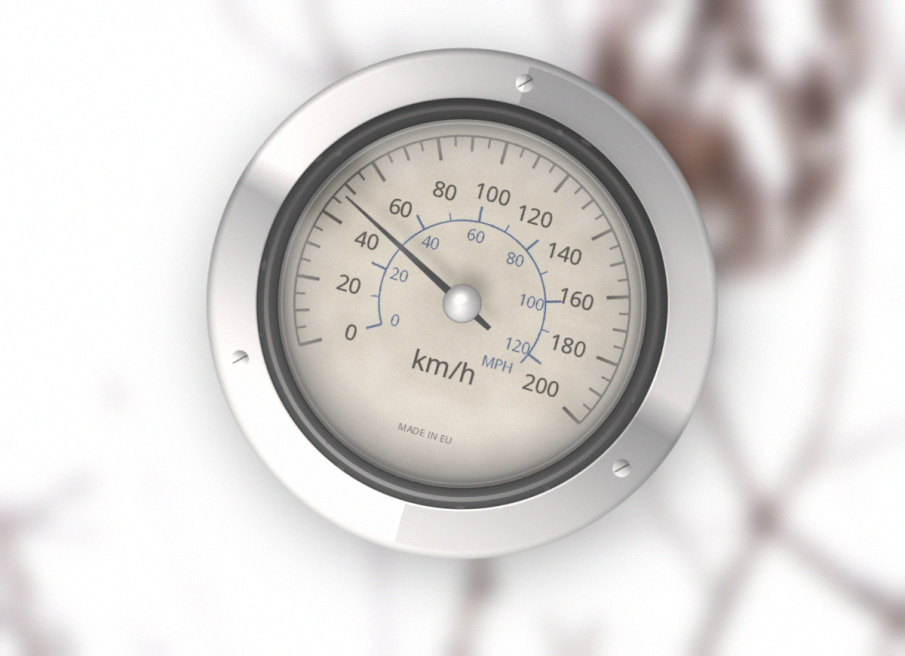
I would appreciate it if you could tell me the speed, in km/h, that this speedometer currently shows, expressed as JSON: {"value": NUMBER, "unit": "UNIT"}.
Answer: {"value": 47.5, "unit": "km/h"}
